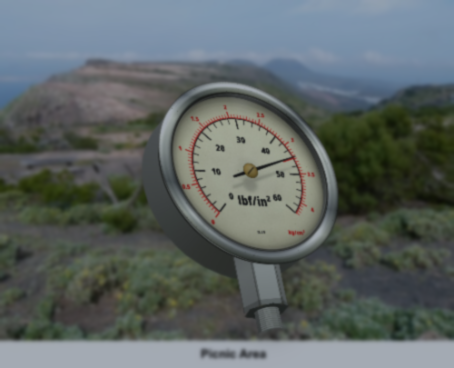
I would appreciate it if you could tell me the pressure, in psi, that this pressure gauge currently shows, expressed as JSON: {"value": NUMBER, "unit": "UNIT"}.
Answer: {"value": 46, "unit": "psi"}
